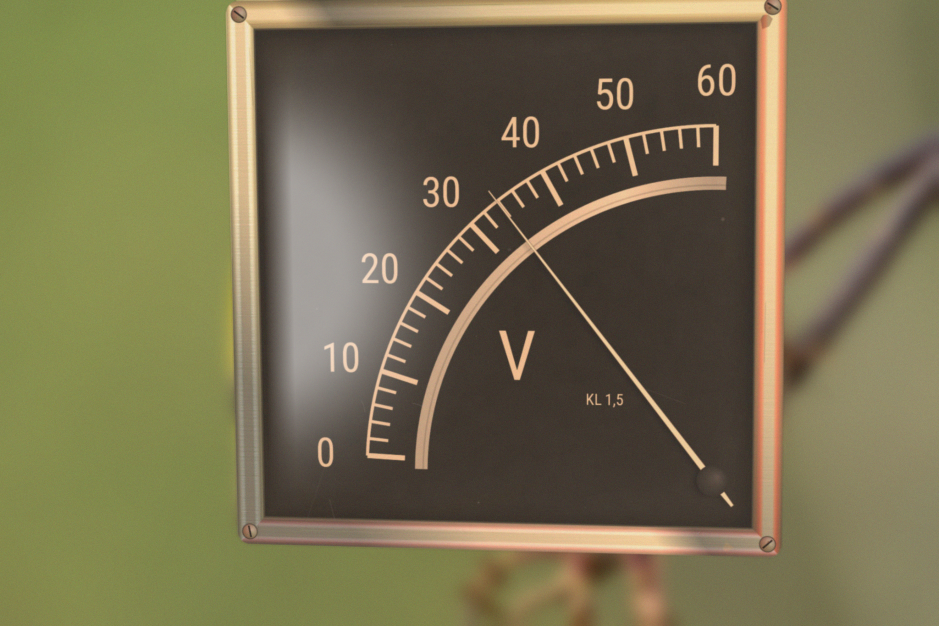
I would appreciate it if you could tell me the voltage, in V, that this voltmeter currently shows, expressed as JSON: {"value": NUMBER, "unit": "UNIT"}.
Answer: {"value": 34, "unit": "V"}
